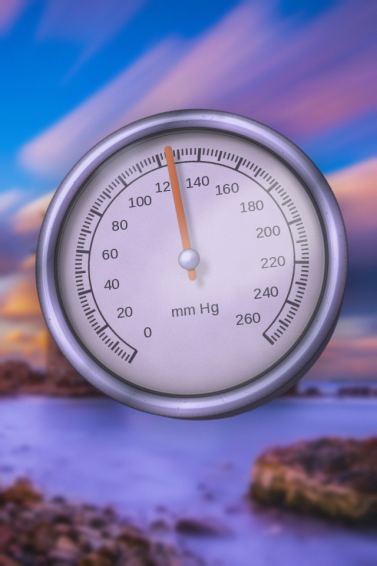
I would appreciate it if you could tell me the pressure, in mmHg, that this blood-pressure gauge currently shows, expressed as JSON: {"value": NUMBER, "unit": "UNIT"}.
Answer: {"value": 126, "unit": "mmHg"}
